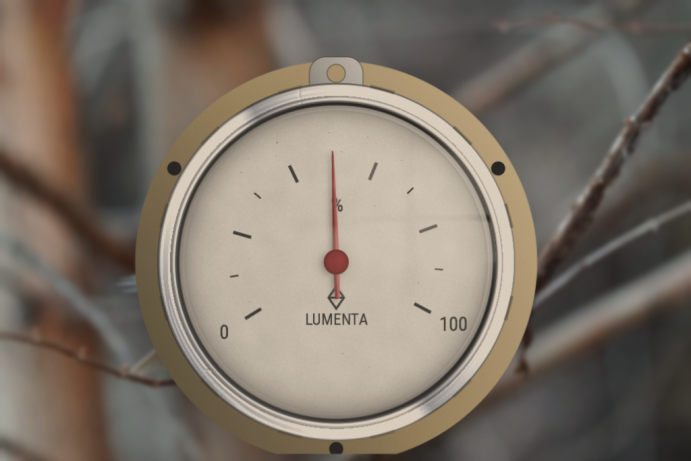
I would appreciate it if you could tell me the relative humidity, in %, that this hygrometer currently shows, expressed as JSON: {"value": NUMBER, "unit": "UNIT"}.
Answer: {"value": 50, "unit": "%"}
